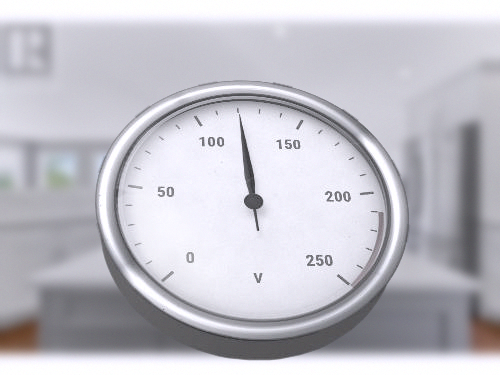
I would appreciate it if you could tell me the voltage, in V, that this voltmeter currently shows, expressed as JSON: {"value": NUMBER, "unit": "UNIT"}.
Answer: {"value": 120, "unit": "V"}
